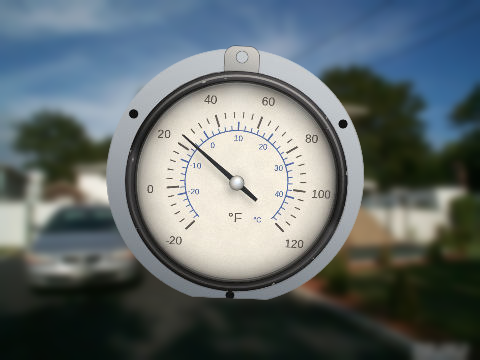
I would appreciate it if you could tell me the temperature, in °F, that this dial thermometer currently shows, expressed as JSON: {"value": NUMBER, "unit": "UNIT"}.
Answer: {"value": 24, "unit": "°F"}
